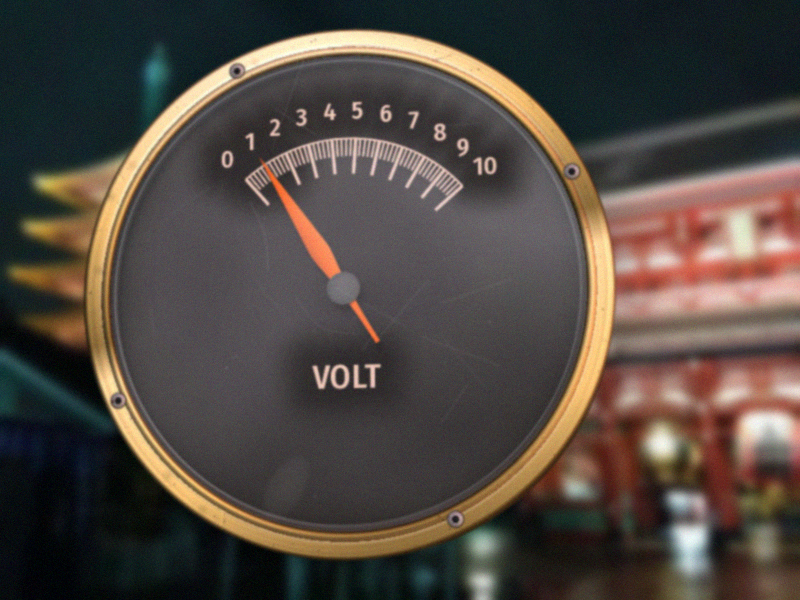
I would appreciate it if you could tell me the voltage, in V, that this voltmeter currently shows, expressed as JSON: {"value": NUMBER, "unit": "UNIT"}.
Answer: {"value": 1, "unit": "V"}
